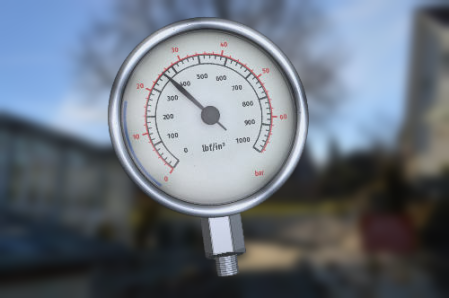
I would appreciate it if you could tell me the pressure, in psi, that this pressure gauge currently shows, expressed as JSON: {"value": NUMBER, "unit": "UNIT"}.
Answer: {"value": 360, "unit": "psi"}
